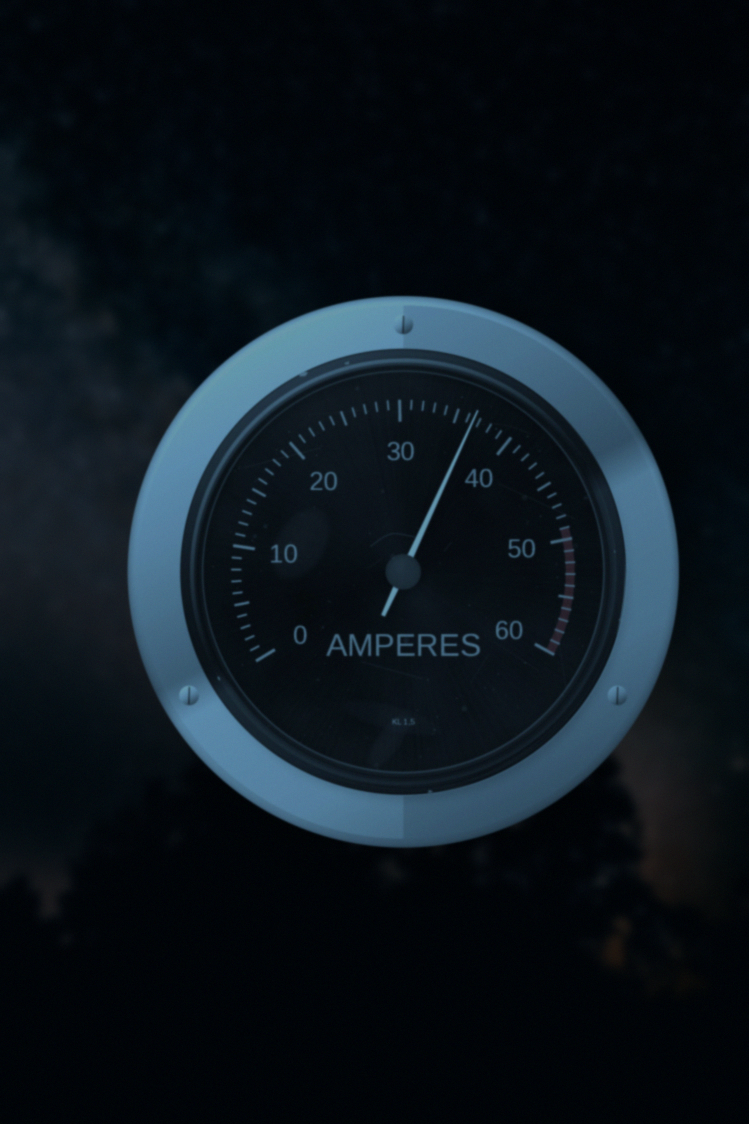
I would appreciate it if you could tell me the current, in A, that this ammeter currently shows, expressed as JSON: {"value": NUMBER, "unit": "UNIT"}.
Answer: {"value": 36.5, "unit": "A"}
